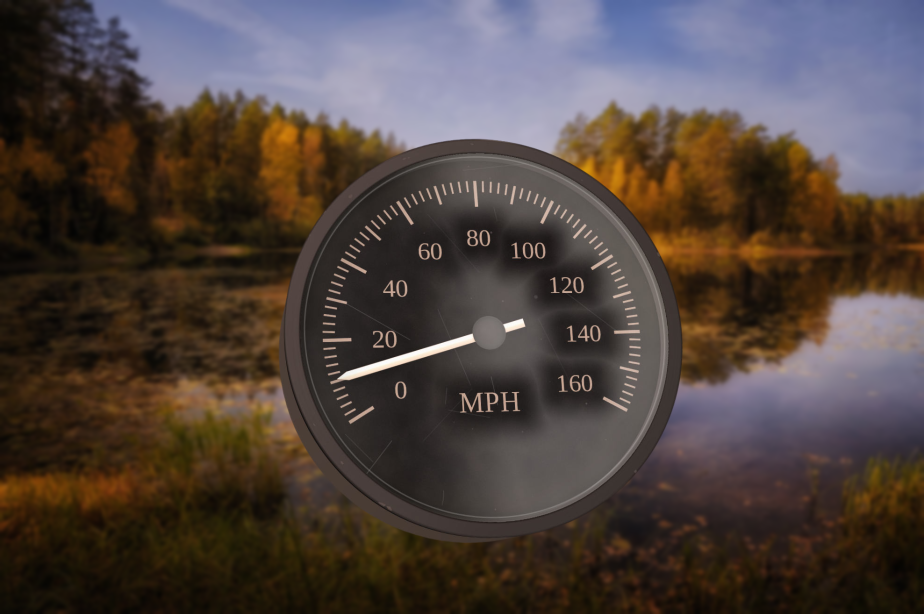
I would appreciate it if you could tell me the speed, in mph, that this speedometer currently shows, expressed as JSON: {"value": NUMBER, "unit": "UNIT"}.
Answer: {"value": 10, "unit": "mph"}
